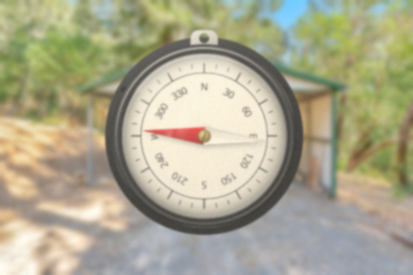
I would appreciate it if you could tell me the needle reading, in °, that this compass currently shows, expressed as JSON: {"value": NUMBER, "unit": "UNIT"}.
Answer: {"value": 275, "unit": "°"}
